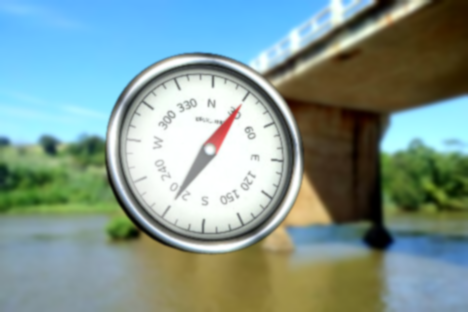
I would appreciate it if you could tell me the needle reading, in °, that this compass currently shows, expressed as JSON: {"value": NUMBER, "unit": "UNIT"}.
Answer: {"value": 30, "unit": "°"}
